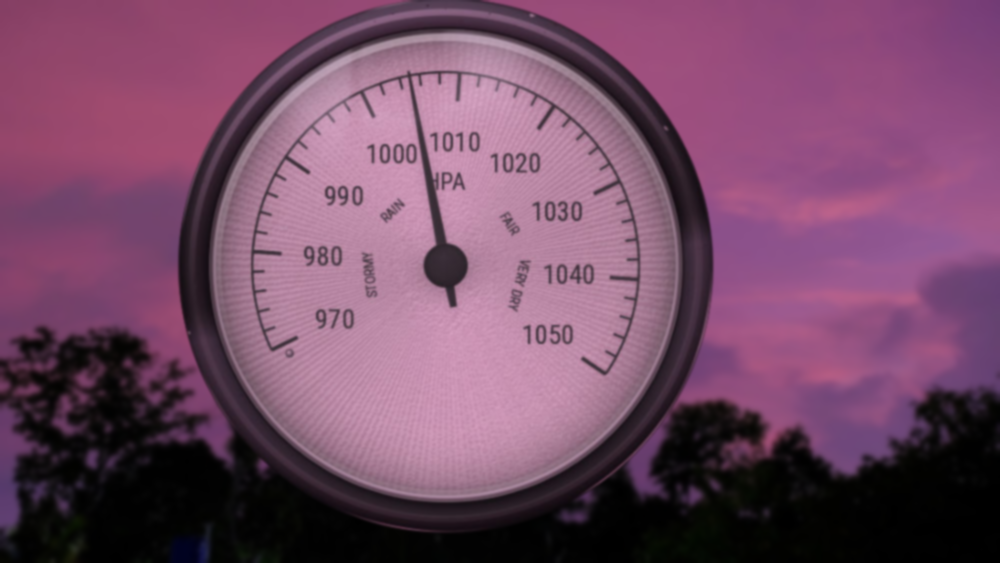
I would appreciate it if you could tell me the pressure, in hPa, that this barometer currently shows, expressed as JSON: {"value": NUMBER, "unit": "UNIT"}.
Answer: {"value": 1005, "unit": "hPa"}
